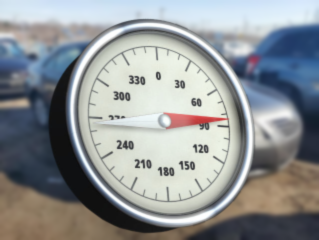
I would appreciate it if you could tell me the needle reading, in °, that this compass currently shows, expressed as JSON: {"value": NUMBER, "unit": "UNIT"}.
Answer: {"value": 85, "unit": "°"}
